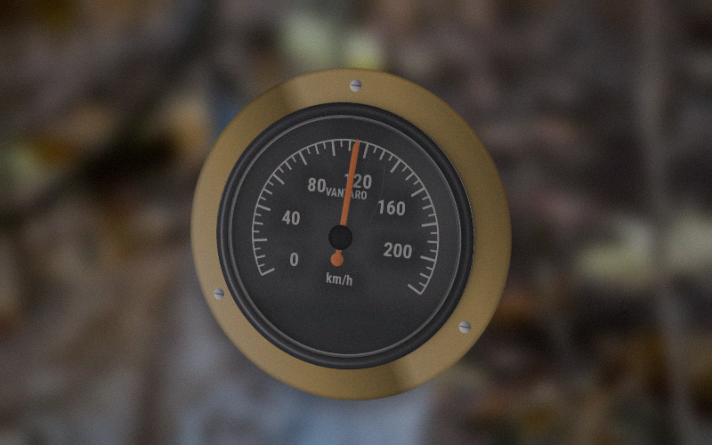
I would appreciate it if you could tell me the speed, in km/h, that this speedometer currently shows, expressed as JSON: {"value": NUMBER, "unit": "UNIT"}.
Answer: {"value": 115, "unit": "km/h"}
